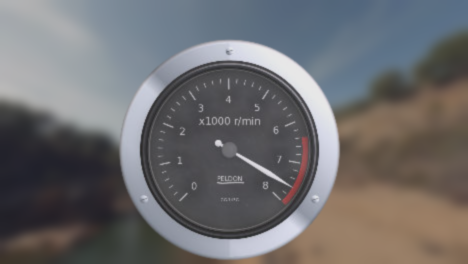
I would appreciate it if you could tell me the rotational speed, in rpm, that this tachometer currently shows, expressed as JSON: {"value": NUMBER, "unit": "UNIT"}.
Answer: {"value": 7600, "unit": "rpm"}
